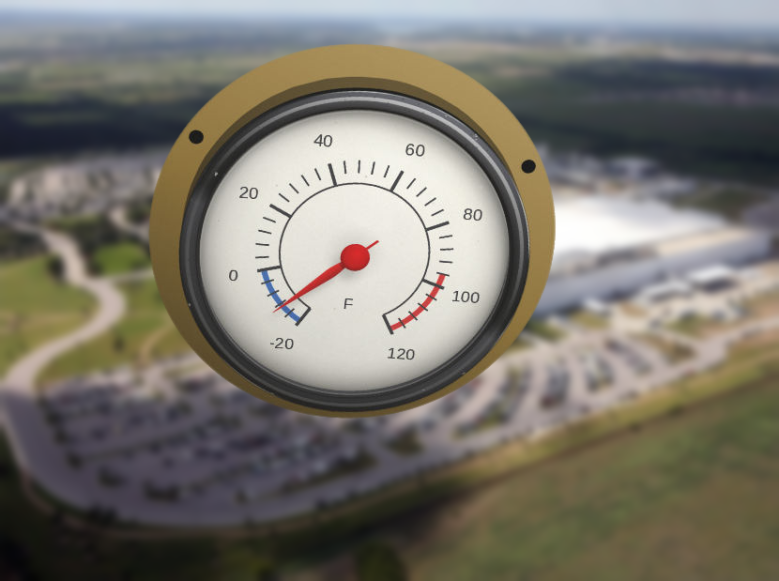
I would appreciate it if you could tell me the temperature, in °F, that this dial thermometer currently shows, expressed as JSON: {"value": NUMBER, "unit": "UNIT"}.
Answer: {"value": -12, "unit": "°F"}
